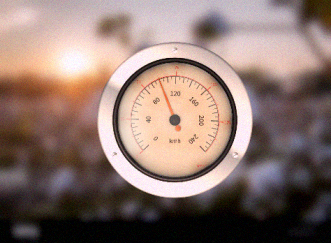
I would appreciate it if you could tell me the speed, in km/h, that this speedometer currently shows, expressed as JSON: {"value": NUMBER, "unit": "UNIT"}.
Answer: {"value": 100, "unit": "km/h"}
